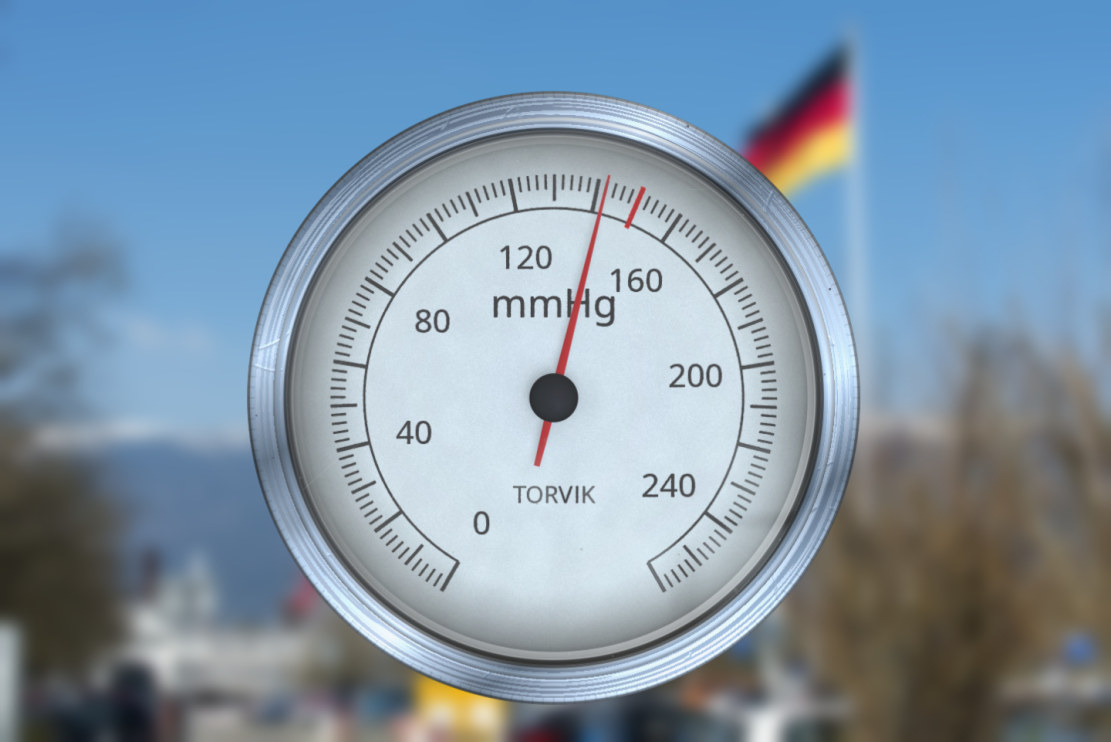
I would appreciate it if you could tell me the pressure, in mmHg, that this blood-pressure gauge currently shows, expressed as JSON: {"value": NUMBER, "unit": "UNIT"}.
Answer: {"value": 142, "unit": "mmHg"}
